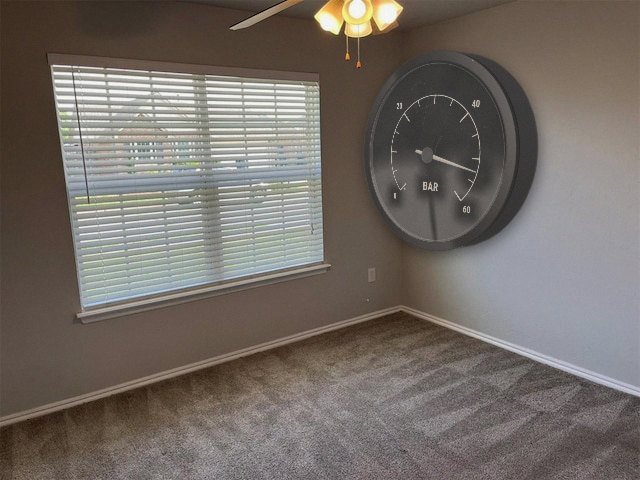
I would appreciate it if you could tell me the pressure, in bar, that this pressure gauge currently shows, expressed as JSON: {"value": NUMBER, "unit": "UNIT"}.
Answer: {"value": 52.5, "unit": "bar"}
